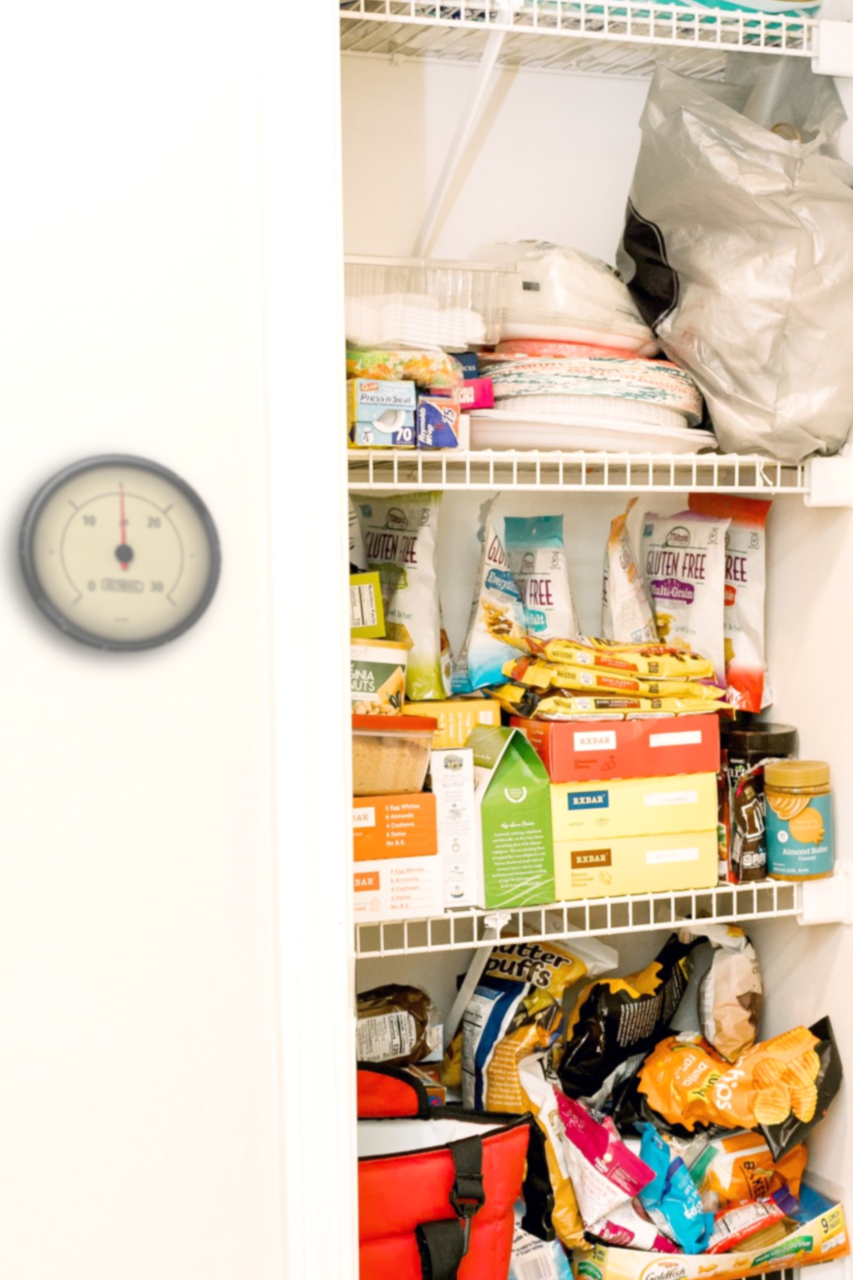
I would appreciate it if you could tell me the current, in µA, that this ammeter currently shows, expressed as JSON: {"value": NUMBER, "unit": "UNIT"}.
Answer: {"value": 15, "unit": "µA"}
